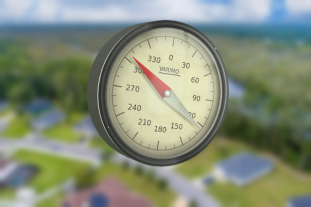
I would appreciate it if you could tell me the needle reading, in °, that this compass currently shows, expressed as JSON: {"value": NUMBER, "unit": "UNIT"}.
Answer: {"value": 305, "unit": "°"}
